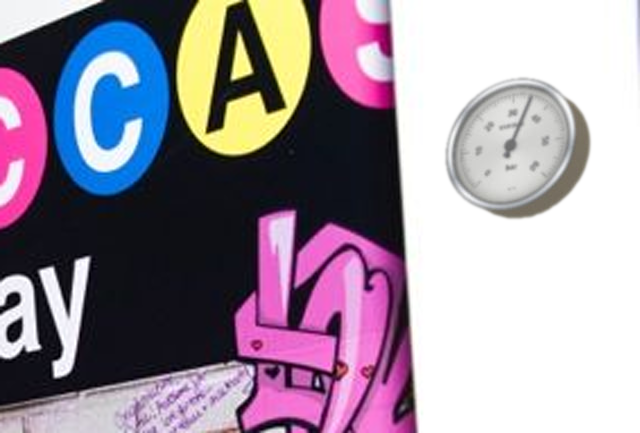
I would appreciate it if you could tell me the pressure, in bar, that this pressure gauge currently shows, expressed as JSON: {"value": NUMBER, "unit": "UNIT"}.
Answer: {"value": 35, "unit": "bar"}
